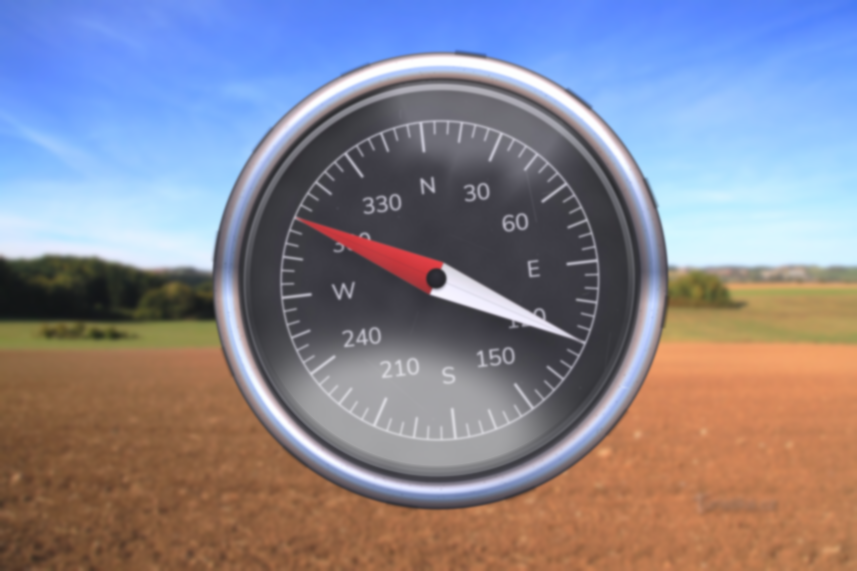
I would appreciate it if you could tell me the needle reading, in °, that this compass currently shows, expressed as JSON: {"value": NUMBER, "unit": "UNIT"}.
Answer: {"value": 300, "unit": "°"}
